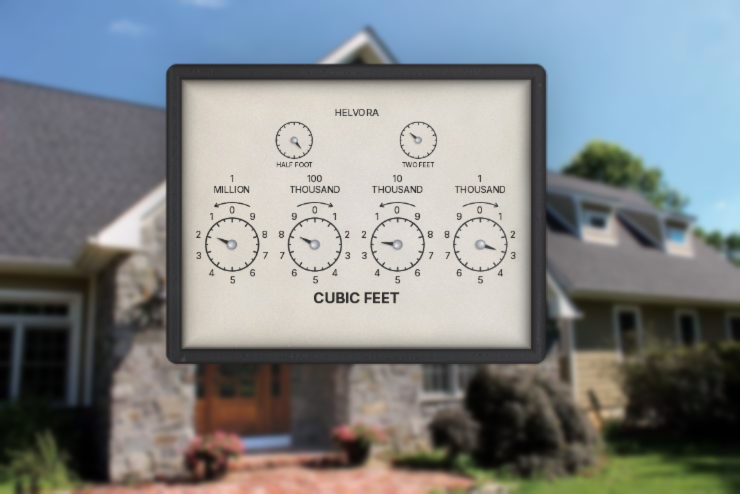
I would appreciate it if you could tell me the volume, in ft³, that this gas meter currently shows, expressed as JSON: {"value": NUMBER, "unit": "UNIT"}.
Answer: {"value": 182300, "unit": "ft³"}
